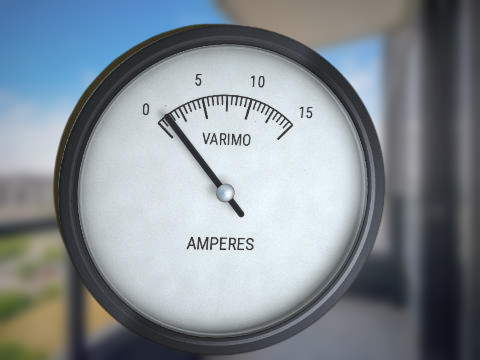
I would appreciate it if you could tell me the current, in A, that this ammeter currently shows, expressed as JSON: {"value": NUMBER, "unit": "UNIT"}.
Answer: {"value": 1, "unit": "A"}
